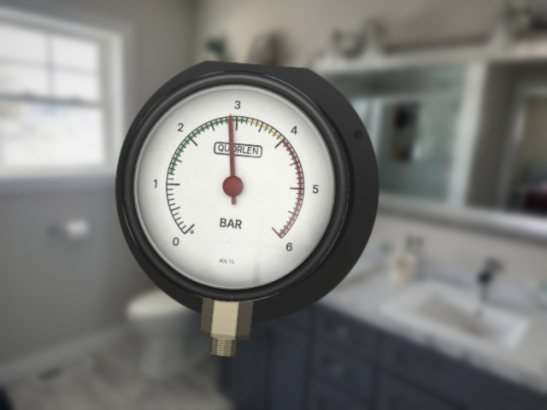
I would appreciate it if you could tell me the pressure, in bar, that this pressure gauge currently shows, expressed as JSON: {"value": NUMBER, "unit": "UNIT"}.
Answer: {"value": 2.9, "unit": "bar"}
